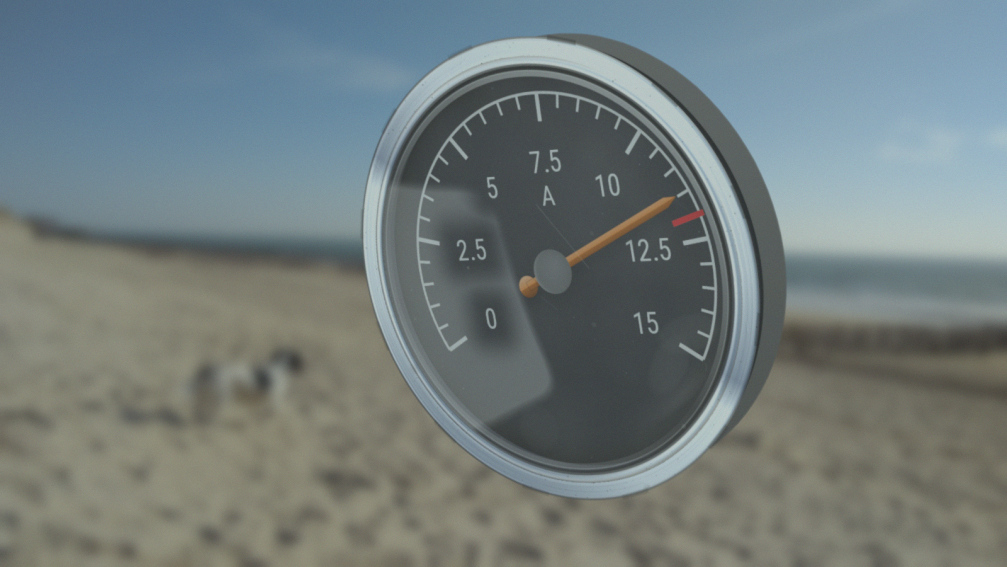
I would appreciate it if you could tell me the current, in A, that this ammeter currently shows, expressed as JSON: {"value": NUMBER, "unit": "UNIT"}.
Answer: {"value": 11.5, "unit": "A"}
